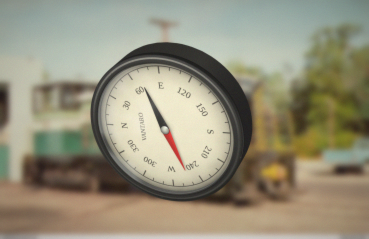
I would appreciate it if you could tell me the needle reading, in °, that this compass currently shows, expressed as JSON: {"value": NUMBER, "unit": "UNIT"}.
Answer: {"value": 250, "unit": "°"}
